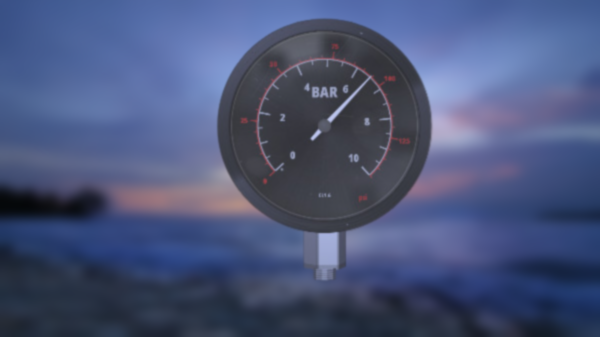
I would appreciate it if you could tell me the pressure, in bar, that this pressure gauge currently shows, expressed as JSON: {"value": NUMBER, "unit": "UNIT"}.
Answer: {"value": 6.5, "unit": "bar"}
